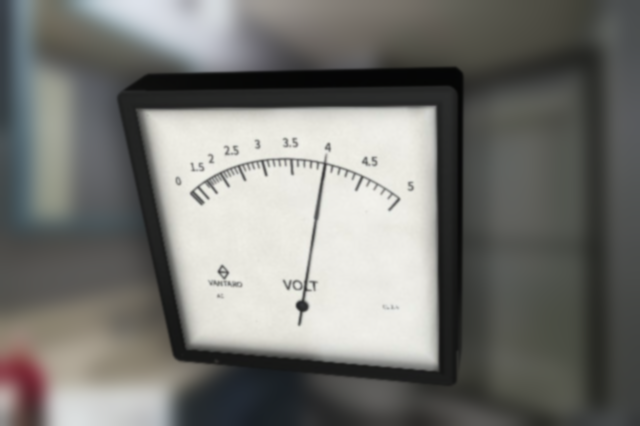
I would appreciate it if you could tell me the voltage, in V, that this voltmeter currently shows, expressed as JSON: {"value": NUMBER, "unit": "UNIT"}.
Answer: {"value": 4, "unit": "V"}
